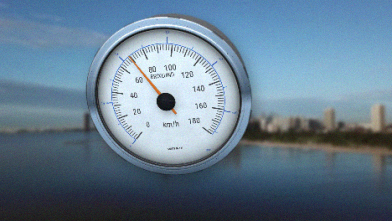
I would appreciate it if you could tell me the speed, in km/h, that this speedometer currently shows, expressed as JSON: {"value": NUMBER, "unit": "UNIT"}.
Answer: {"value": 70, "unit": "km/h"}
